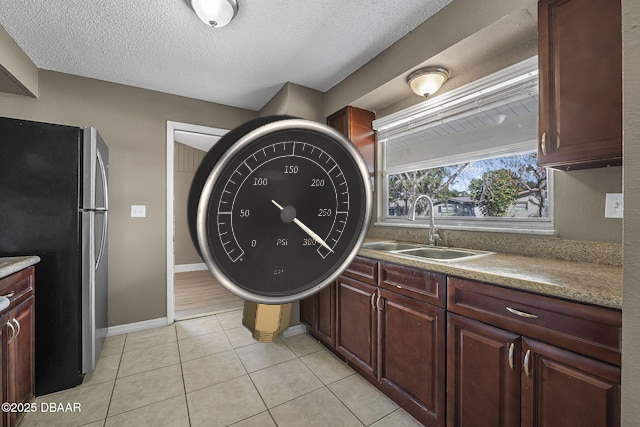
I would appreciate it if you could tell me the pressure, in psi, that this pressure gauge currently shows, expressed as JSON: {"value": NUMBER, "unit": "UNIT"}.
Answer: {"value": 290, "unit": "psi"}
